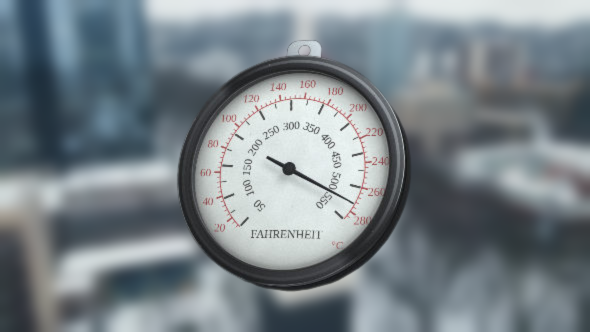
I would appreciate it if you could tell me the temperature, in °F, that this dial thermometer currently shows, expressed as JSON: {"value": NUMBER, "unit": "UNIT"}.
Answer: {"value": 525, "unit": "°F"}
